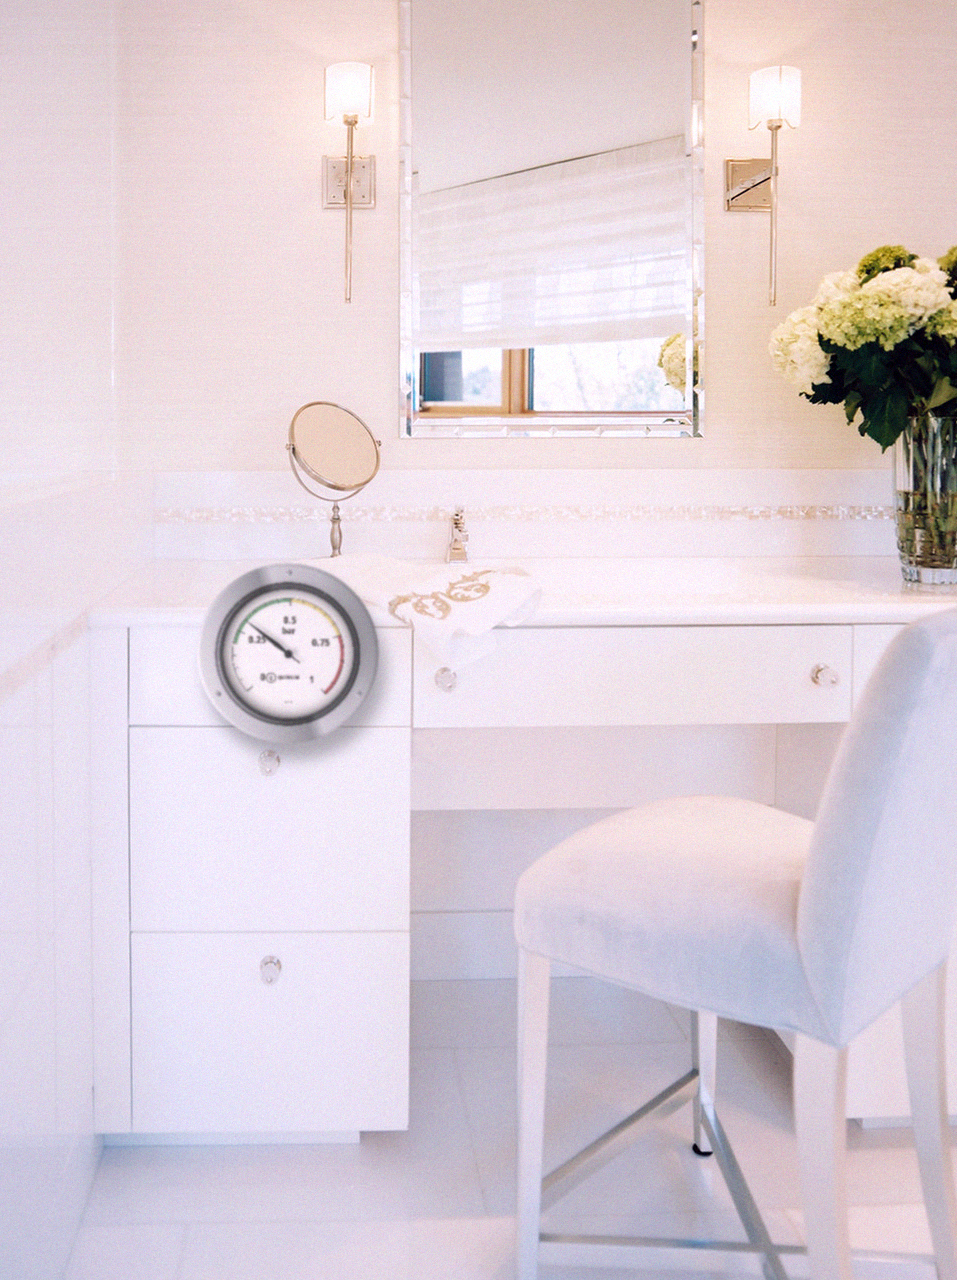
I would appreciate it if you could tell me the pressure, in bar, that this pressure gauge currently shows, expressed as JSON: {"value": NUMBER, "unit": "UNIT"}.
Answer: {"value": 0.3, "unit": "bar"}
